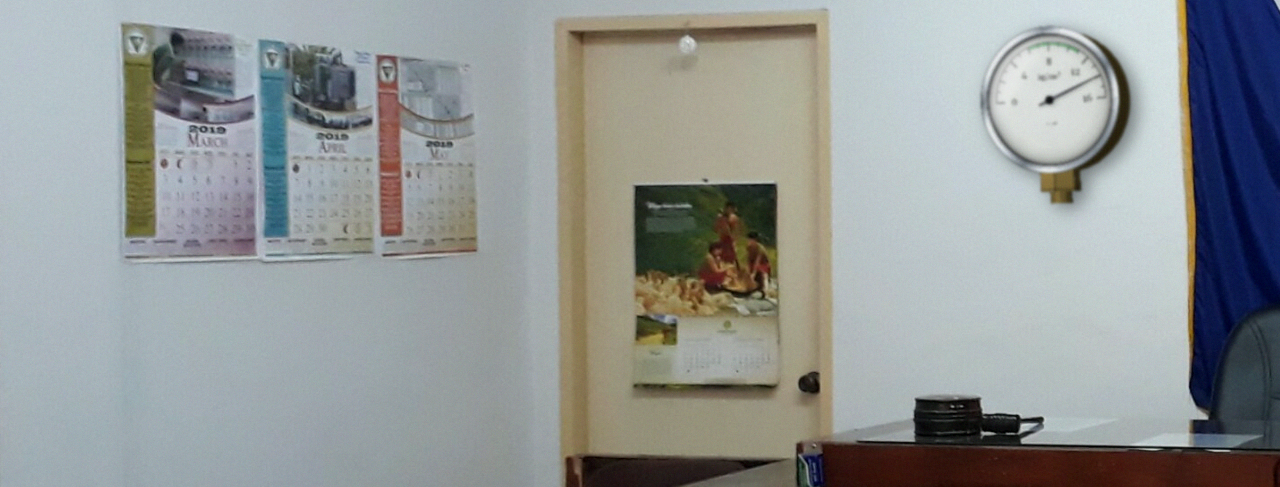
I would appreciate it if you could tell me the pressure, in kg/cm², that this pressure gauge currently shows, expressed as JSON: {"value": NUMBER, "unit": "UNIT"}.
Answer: {"value": 14, "unit": "kg/cm²"}
